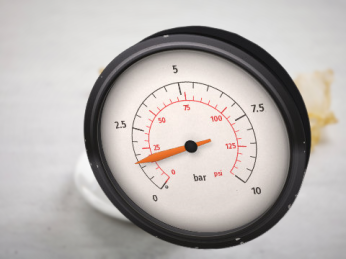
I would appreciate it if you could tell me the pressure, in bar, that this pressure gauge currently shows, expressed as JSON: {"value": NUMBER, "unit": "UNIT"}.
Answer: {"value": 1.25, "unit": "bar"}
